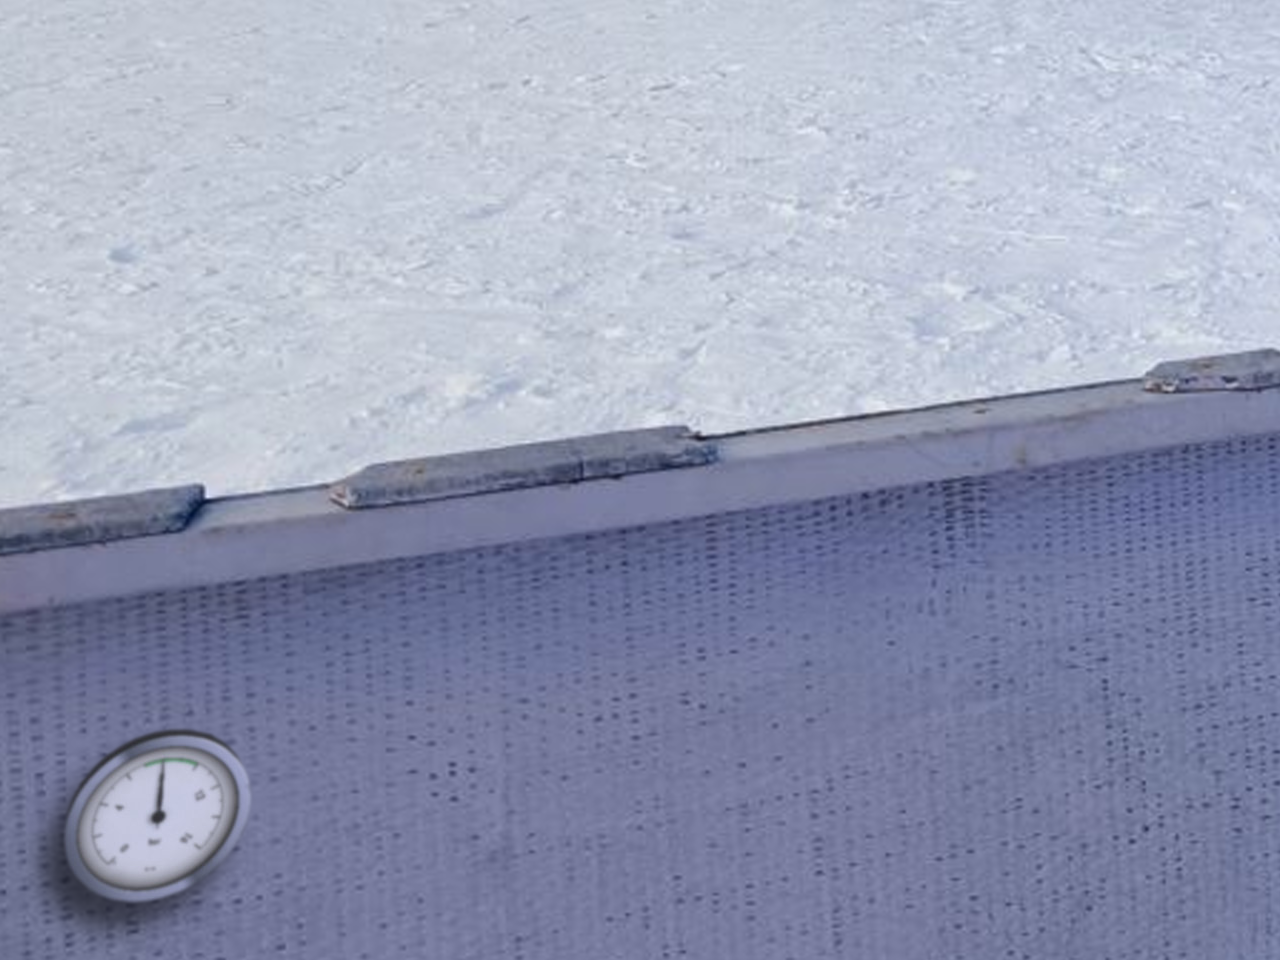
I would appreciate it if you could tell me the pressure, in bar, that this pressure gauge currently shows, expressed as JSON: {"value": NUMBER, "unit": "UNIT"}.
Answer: {"value": 8, "unit": "bar"}
